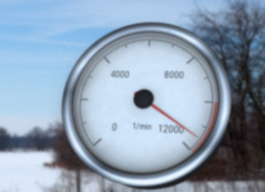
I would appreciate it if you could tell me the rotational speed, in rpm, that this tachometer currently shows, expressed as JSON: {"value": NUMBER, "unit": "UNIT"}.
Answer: {"value": 11500, "unit": "rpm"}
